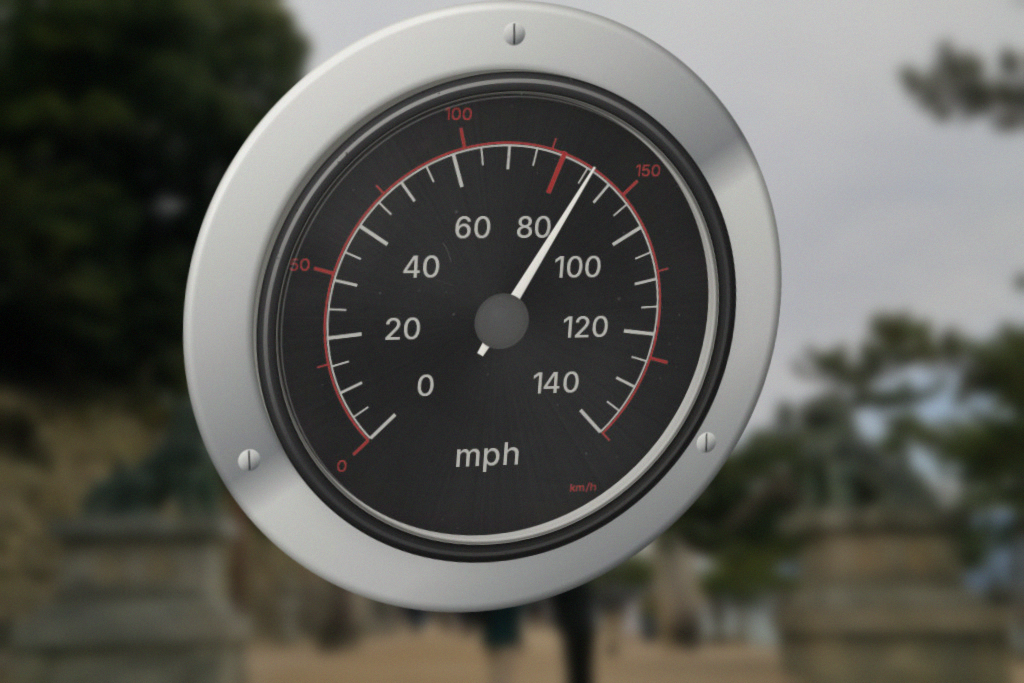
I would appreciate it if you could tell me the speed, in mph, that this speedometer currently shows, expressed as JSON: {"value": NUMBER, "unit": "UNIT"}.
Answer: {"value": 85, "unit": "mph"}
